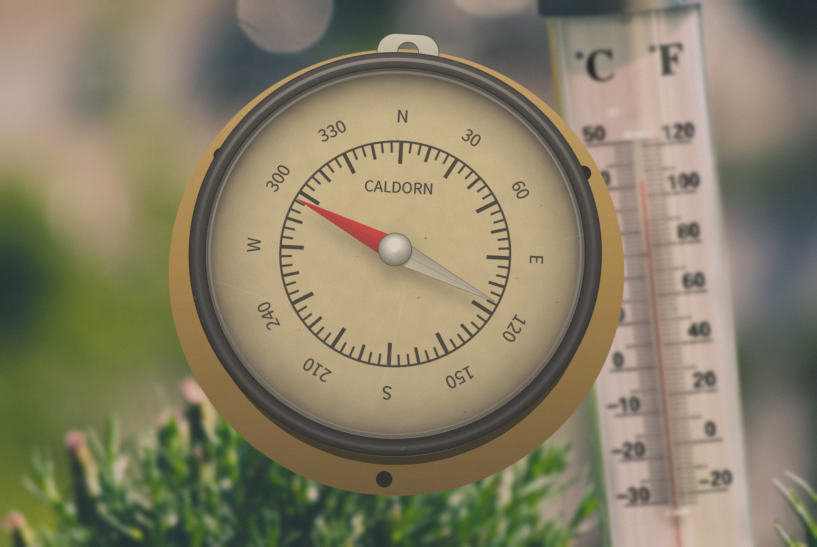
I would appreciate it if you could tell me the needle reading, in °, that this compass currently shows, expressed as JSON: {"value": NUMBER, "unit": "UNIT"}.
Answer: {"value": 295, "unit": "°"}
